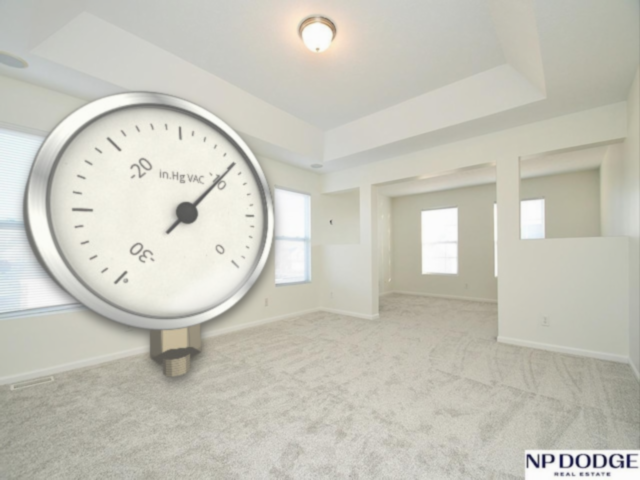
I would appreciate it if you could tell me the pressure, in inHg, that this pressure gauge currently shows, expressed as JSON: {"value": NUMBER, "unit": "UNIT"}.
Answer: {"value": -10, "unit": "inHg"}
